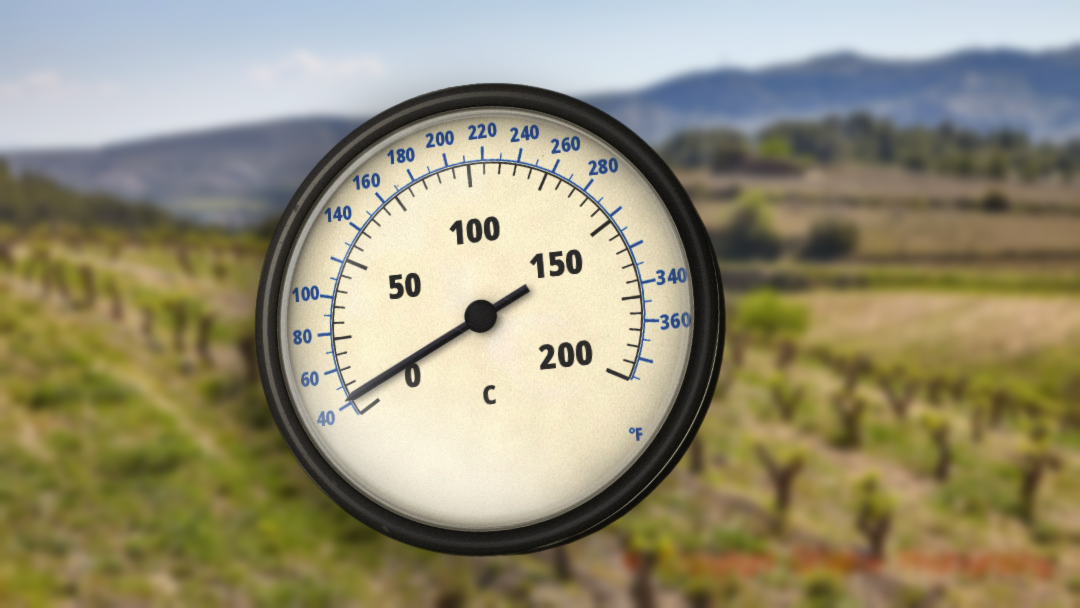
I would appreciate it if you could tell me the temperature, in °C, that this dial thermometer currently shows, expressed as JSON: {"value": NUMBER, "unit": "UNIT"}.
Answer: {"value": 5, "unit": "°C"}
